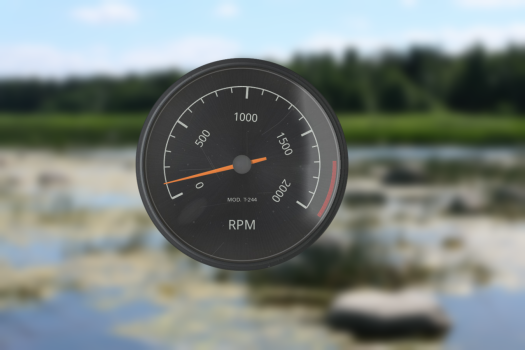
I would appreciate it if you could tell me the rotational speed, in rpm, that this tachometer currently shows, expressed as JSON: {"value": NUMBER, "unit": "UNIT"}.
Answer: {"value": 100, "unit": "rpm"}
